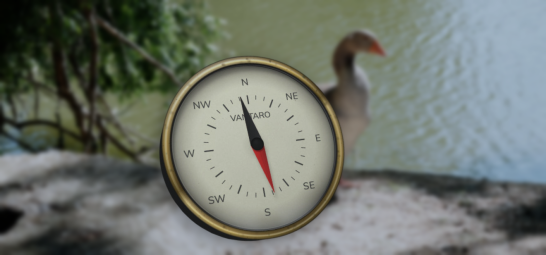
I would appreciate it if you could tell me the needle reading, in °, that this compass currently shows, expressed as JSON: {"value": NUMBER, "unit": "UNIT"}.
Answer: {"value": 170, "unit": "°"}
